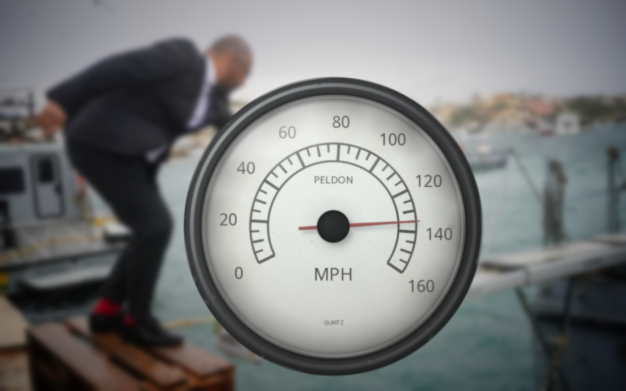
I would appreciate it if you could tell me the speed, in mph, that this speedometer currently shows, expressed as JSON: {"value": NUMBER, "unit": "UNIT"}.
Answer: {"value": 135, "unit": "mph"}
